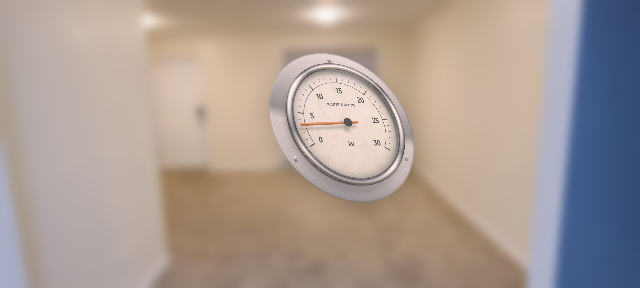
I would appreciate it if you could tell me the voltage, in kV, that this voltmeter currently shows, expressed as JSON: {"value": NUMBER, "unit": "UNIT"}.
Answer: {"value": 3, "unit": "kV"}
